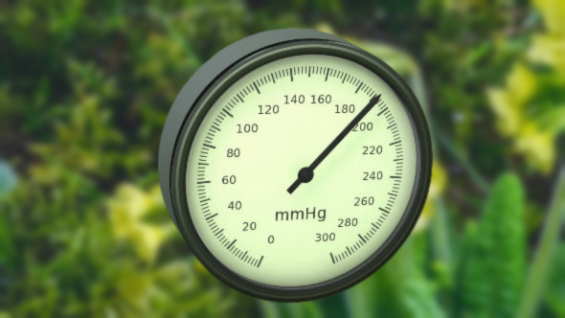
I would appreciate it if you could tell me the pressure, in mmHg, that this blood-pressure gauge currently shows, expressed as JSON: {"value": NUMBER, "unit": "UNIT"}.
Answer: {"value": 190, "unit": "mmHg"}
